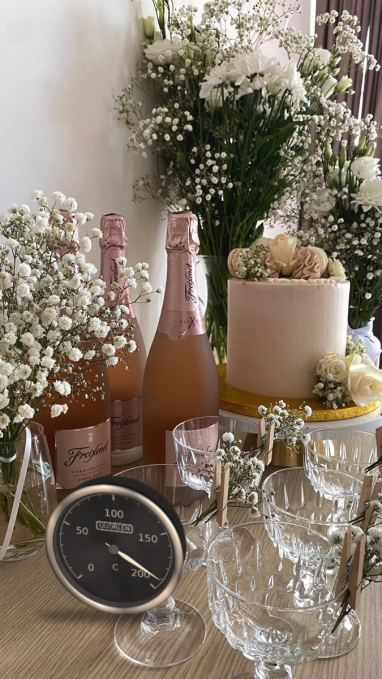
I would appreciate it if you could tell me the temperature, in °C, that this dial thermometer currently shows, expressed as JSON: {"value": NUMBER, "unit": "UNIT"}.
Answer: {"value": 190, "unit": "°C"}
